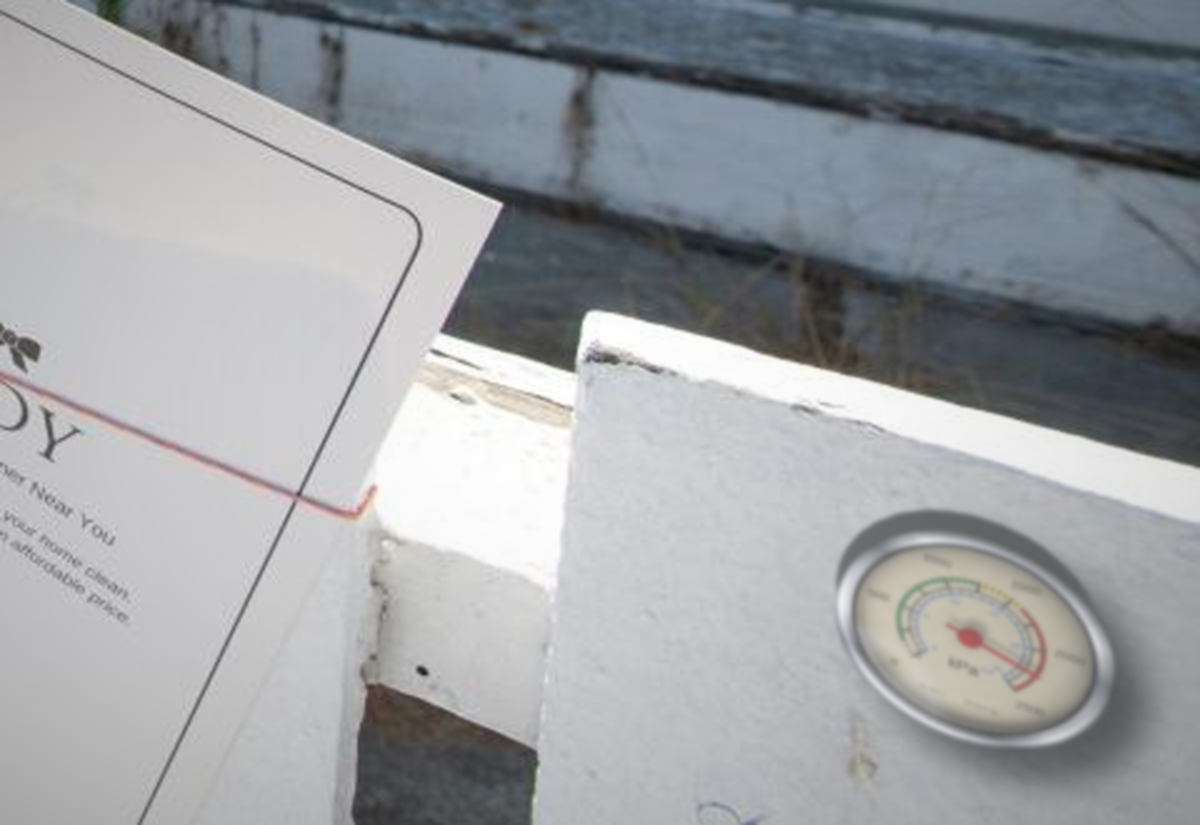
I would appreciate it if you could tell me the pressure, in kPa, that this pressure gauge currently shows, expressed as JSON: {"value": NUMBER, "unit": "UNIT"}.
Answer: {"value": 2250, "unit": "kPa"}
